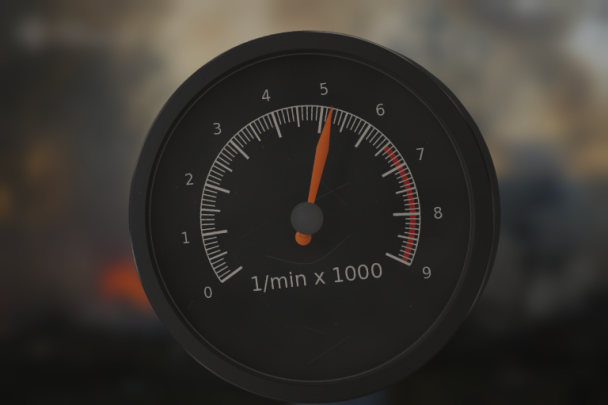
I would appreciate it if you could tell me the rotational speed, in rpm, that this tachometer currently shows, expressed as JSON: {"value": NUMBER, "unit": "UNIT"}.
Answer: {"value": 5200, "unit": "rpm"}
